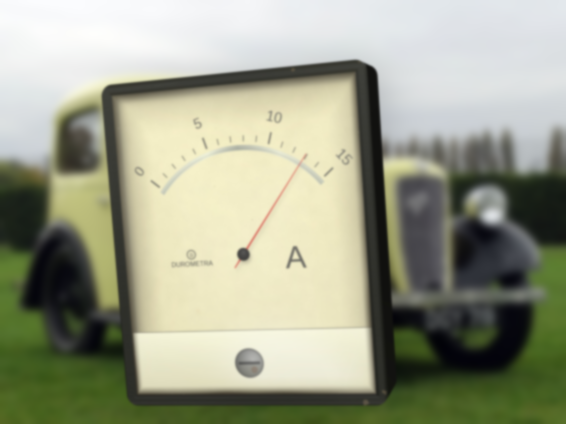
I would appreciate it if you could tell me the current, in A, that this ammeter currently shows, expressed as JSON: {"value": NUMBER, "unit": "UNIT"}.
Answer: {"value": 13, "unit": "A"}
